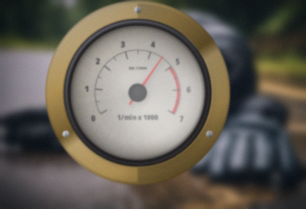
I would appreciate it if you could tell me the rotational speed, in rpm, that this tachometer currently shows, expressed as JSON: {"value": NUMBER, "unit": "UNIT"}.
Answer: {"value": 4500, "unit": "rpm"}
